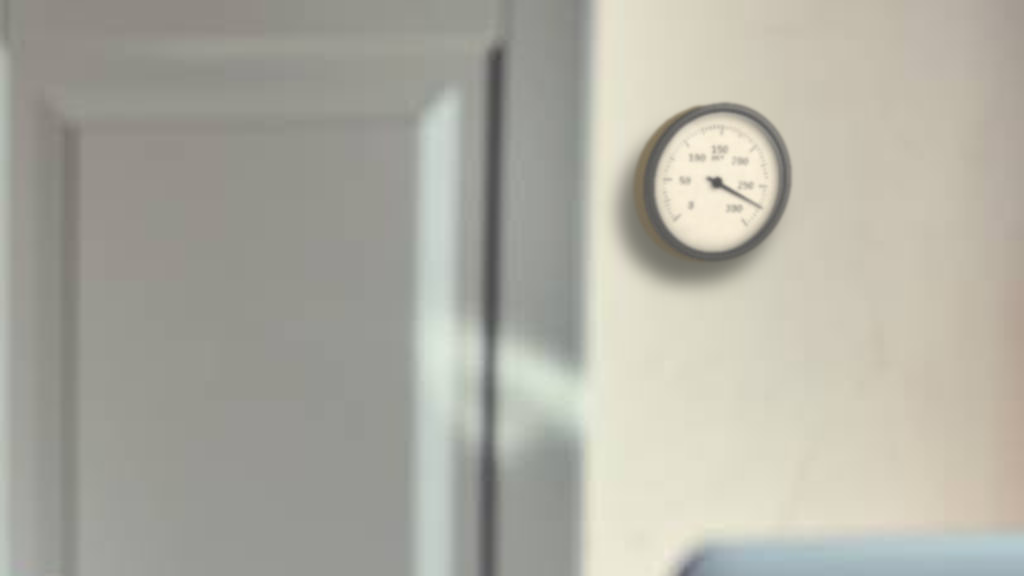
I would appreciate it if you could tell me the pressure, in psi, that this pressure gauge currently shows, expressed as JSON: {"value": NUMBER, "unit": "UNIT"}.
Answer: {"value": 275, "unit": "psi"}
